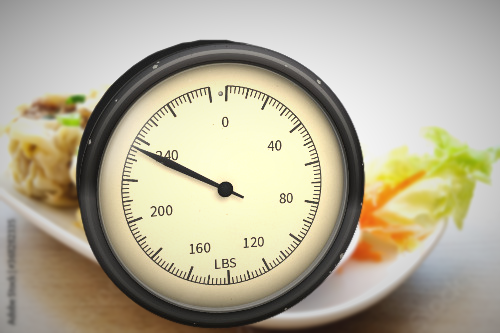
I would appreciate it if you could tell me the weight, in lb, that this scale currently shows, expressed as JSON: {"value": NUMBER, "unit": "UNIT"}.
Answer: {"value": 236, "unit": "lb"}
